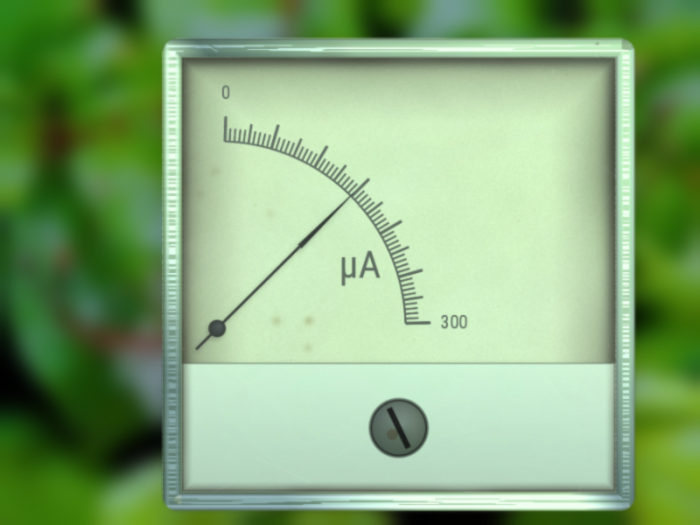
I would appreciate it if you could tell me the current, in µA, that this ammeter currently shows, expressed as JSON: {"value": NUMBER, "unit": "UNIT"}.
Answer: {"value": 150, "unit": "µA"}
